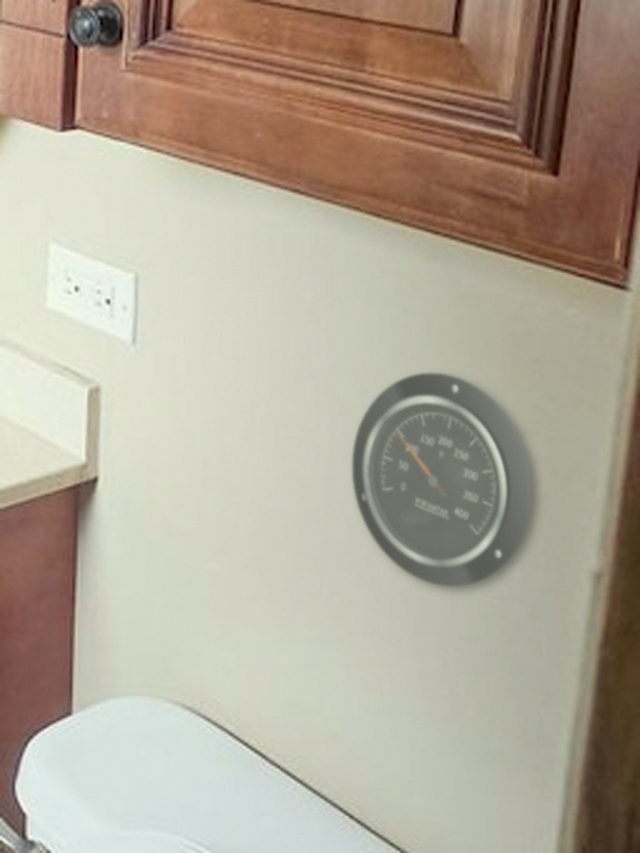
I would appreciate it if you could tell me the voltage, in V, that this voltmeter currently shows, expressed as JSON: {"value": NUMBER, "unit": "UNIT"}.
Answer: {"value": 100, "unit": "V"}
